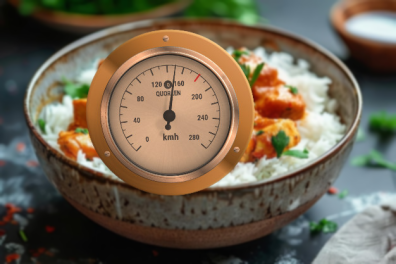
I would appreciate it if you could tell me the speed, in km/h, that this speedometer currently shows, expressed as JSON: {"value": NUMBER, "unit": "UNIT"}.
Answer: {"value": 150, "unit": "km/h"}
